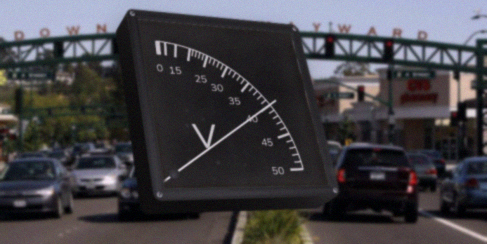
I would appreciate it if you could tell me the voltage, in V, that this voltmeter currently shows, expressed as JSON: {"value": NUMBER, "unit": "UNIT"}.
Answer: {"value": 40, "unit": "V"}
